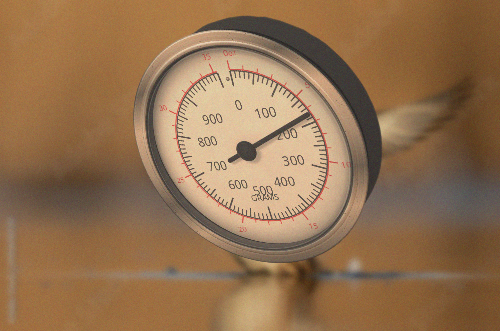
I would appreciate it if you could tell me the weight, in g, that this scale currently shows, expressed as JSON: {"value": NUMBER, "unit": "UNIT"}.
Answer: {"value": 180, "unit": "g"}
